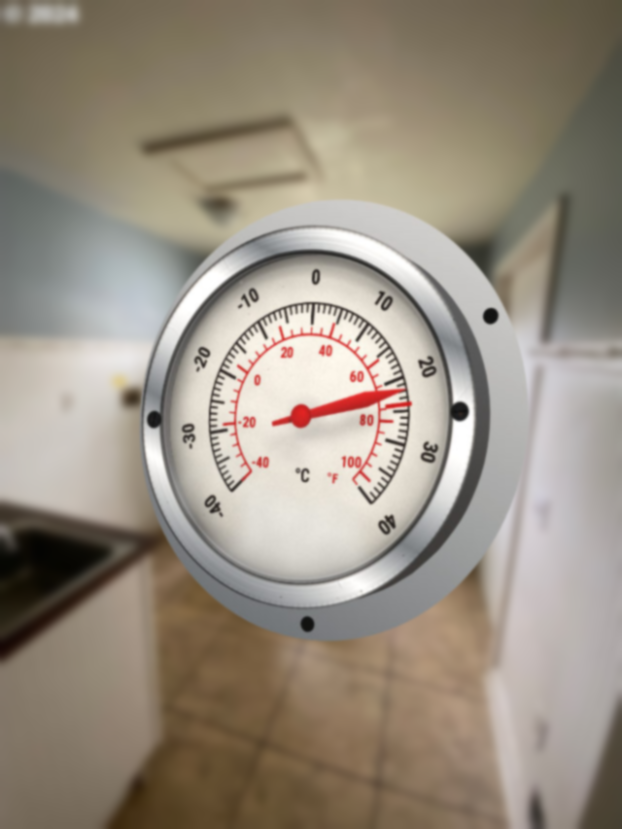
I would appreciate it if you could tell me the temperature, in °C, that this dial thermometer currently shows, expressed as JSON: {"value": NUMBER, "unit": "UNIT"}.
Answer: {"value": 22, "unit": "°C"}
